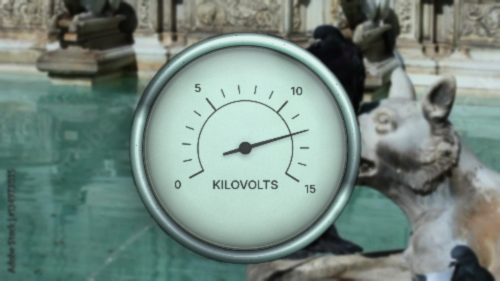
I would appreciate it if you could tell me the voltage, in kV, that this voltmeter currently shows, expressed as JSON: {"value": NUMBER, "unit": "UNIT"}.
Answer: {"value": 12, "unit": "kV"}
